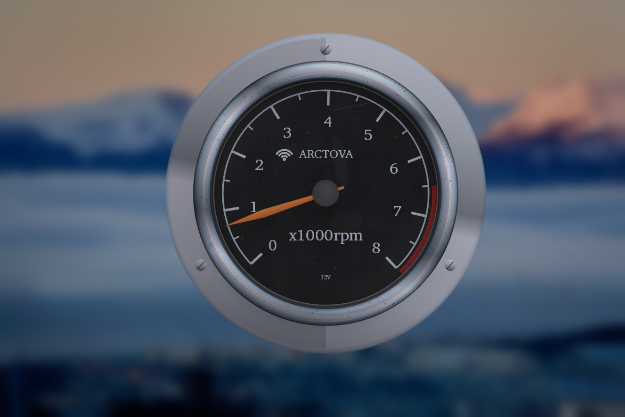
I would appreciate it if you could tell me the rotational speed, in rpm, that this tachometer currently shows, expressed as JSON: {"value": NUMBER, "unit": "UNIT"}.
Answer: {"value": 750, "unit": "rpm"}
